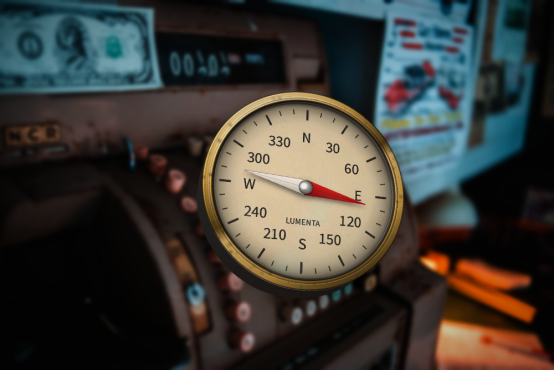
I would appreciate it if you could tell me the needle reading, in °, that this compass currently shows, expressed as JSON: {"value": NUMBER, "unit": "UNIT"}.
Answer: {"value": 100, "unit": "°"}
